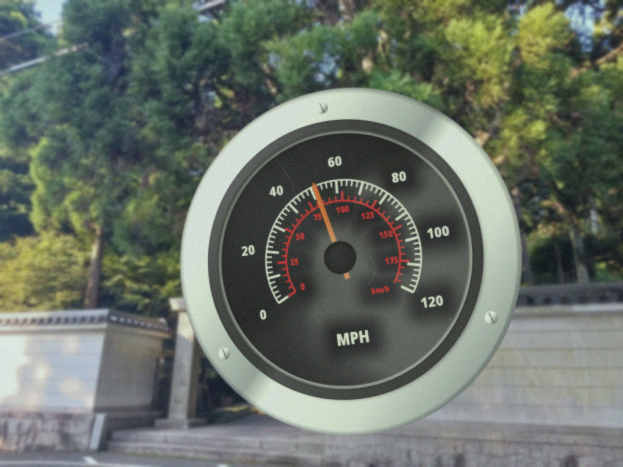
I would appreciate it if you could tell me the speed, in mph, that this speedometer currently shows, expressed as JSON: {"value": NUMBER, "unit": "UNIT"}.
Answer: {"value": 52, "unit": "mph"}
